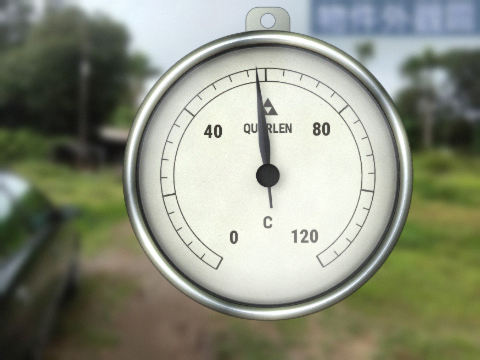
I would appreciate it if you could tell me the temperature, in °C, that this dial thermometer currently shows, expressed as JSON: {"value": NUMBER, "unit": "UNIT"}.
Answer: {"value": 58, "unit": "°C"}
